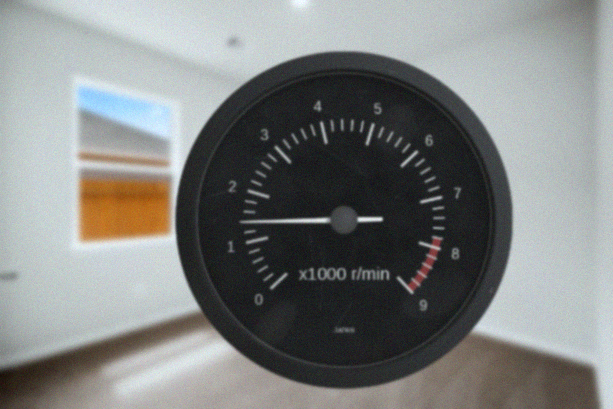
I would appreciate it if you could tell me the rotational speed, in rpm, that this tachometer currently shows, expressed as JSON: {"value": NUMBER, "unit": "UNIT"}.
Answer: {"value": 1400, "unit": "rpm"}
